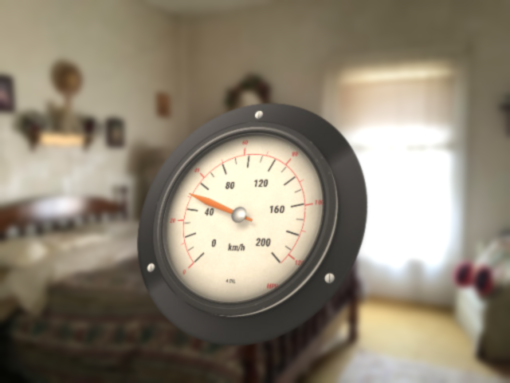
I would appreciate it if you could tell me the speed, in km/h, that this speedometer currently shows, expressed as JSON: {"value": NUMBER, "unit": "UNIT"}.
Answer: {"value": 50, "unit": "km/h"}
